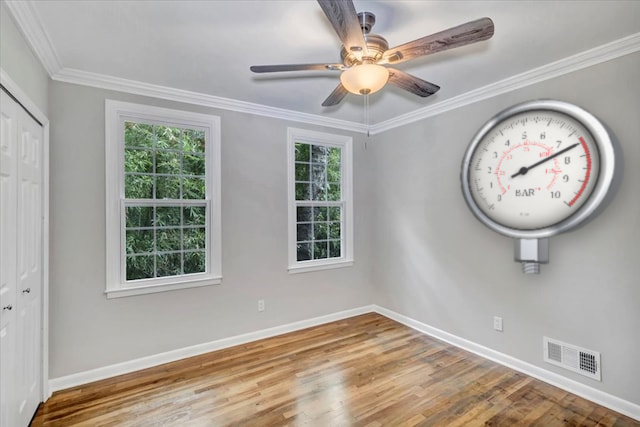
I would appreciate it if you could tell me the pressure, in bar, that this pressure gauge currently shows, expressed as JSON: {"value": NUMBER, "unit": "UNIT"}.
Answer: {"value": 7.5, "unit": "bar"}
